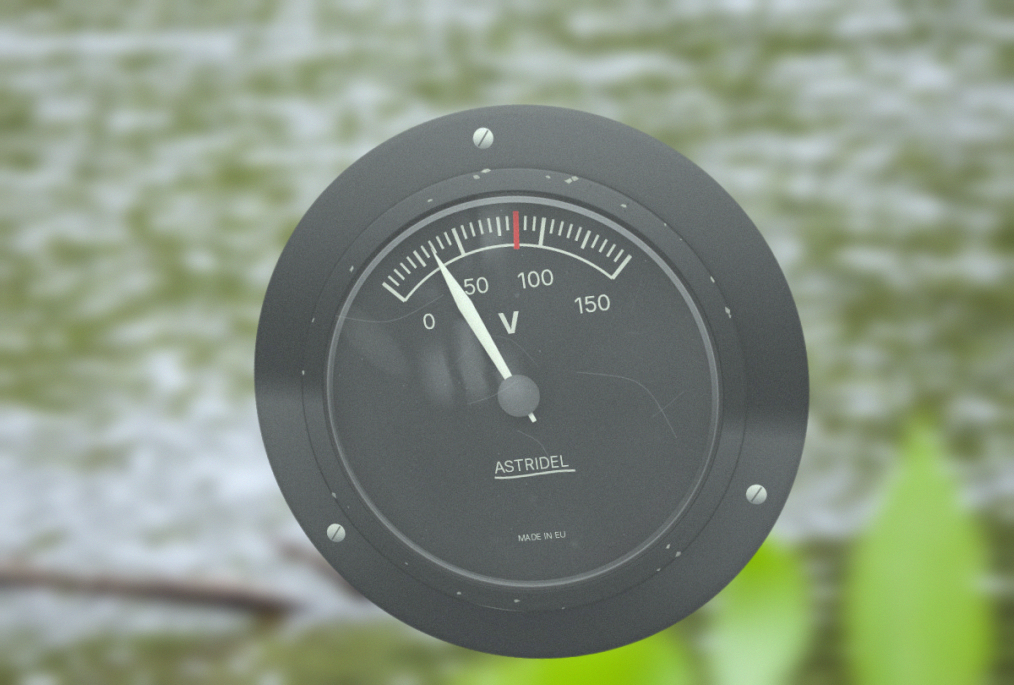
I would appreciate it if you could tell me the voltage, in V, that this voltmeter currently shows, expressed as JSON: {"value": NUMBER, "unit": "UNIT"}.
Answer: {"value": 35, "unit": "V"}
